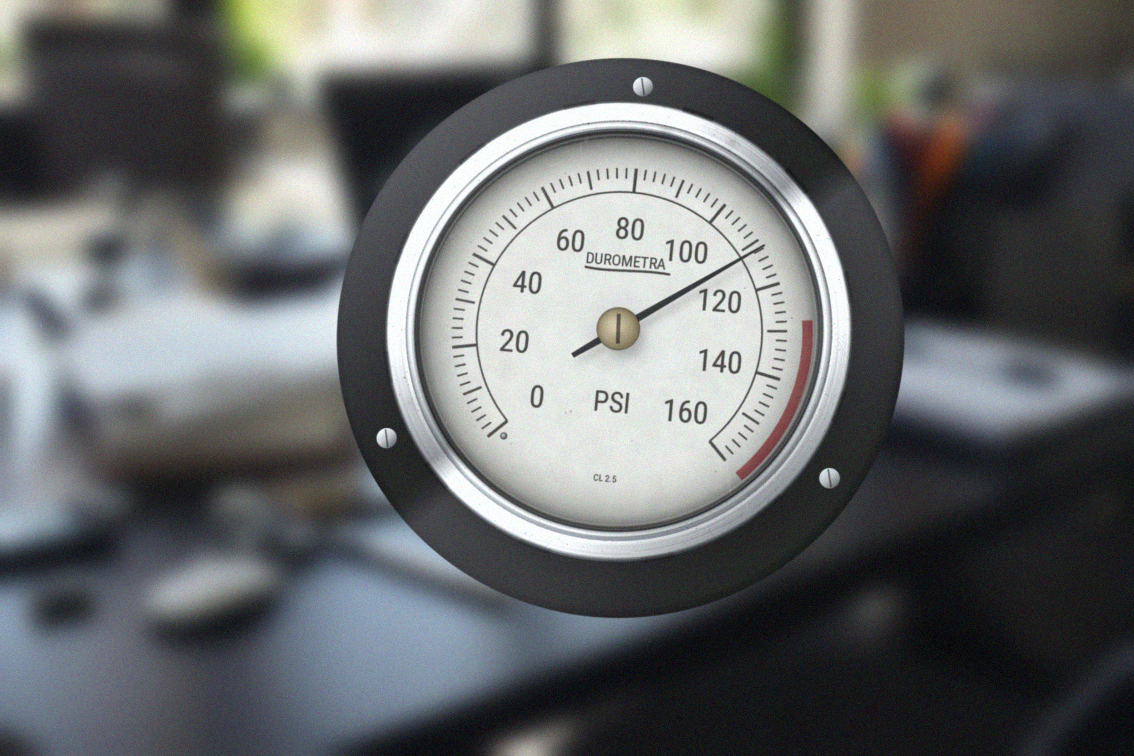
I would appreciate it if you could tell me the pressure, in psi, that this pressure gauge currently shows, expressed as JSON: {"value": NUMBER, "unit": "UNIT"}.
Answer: {"value": 112, "unit": "psi"}
